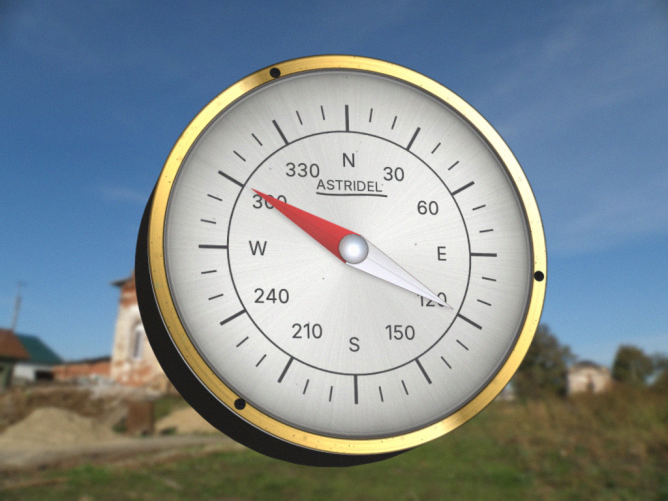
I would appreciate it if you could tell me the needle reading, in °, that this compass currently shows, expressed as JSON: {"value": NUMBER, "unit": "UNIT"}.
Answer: {"value": 300, "unit": "°"}
